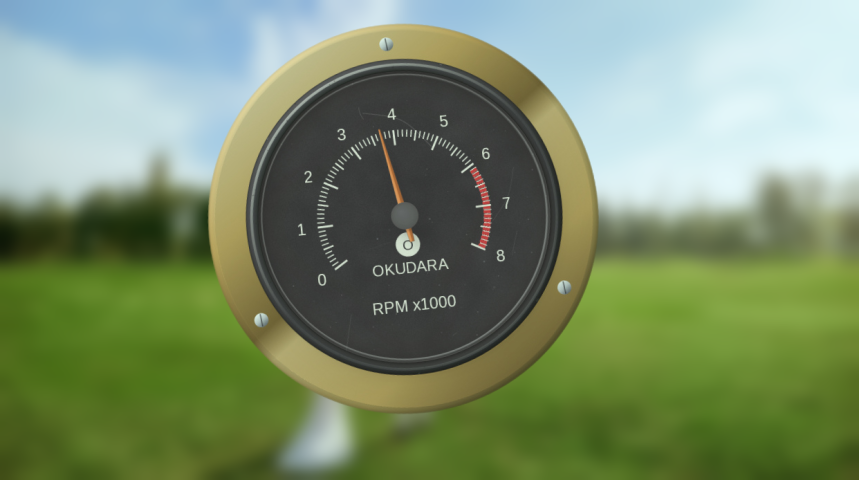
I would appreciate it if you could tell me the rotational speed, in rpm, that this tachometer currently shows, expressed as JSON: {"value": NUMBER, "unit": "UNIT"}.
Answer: {"value": 3700, "unit": "rpm"}
